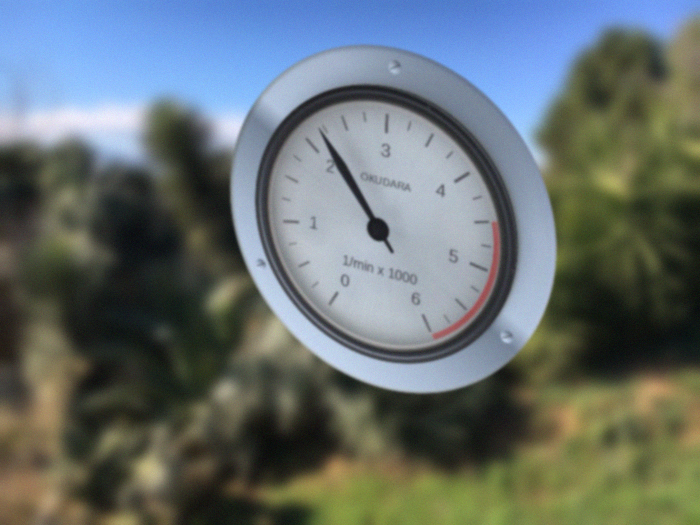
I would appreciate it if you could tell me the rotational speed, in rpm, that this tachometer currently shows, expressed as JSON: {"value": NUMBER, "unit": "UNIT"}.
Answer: {"value": 2250, "unit": "rpm"}
